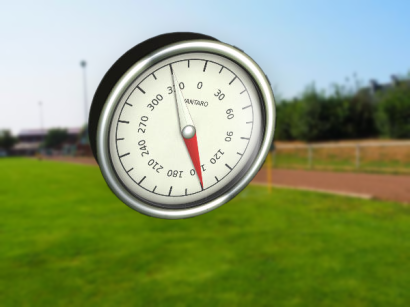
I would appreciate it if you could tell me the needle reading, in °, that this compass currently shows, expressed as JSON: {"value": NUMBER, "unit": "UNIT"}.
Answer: {"value": 150, "unit": "°"}
